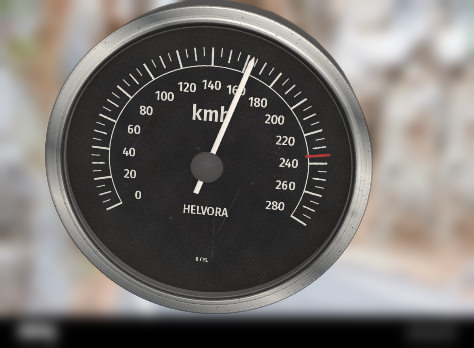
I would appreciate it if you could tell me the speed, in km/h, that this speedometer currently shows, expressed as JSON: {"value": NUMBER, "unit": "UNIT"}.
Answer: {"value": 162.5, "unit": "km/h"}
